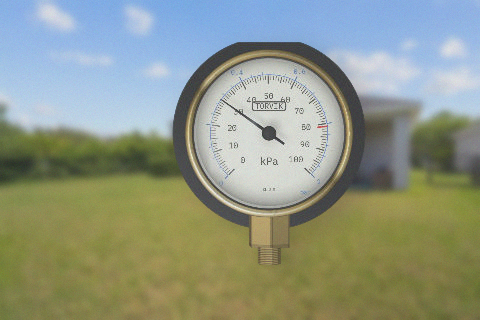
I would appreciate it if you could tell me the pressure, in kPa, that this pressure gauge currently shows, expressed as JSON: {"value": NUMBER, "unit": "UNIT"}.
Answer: {"value": 30, "unit": "kPa"}
